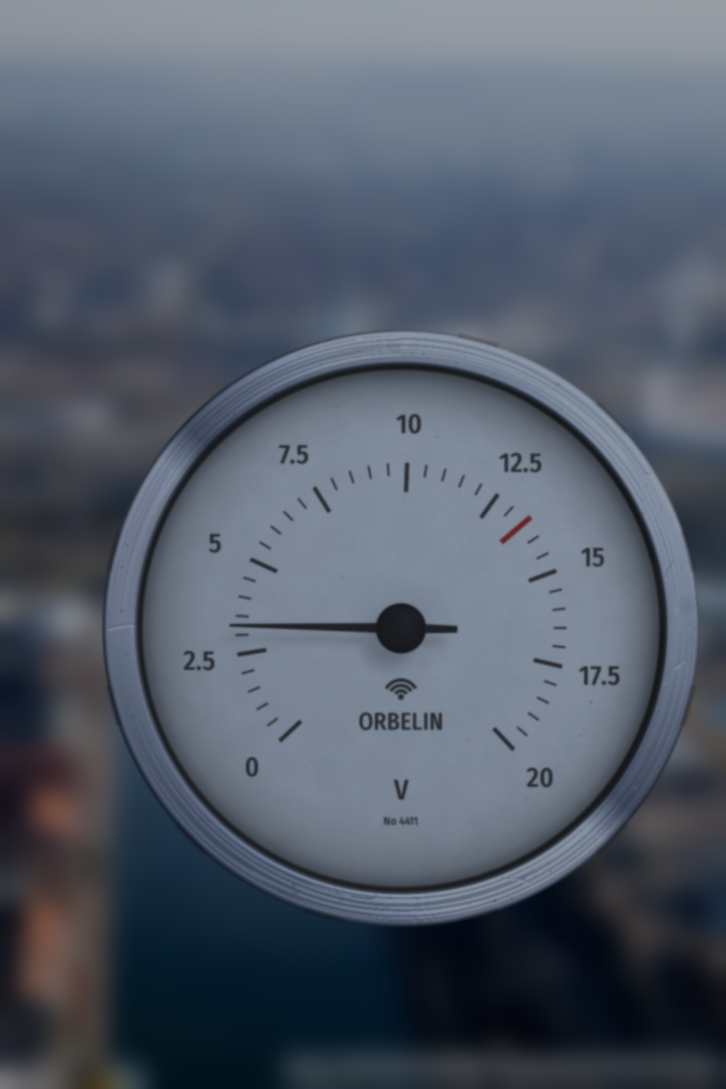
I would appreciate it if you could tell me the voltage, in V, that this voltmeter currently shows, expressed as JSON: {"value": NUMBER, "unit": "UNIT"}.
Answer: {"value": 3.25, "unit": "V"}
